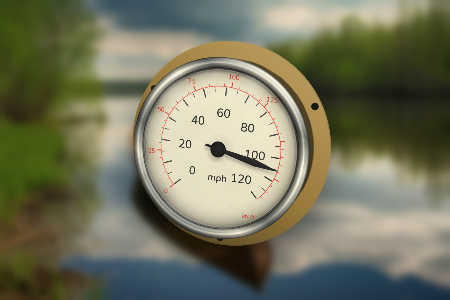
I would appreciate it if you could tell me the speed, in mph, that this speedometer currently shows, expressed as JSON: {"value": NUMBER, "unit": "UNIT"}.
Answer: {"value": 105, "unit": "mph"}
